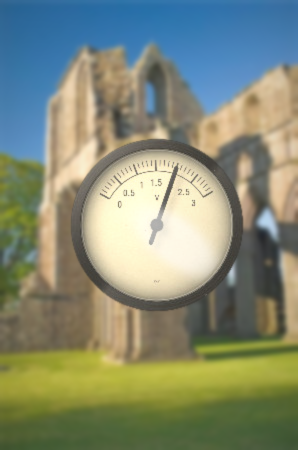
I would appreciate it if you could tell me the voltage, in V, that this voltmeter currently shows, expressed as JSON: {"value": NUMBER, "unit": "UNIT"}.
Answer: {"value": 2, "unit": "V"}
